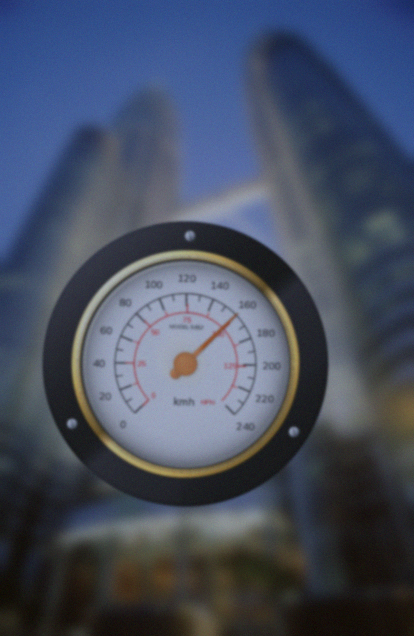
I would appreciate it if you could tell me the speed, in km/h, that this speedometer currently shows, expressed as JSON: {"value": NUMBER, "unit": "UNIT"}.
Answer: {"value": 160, "unit": "km/h"}
